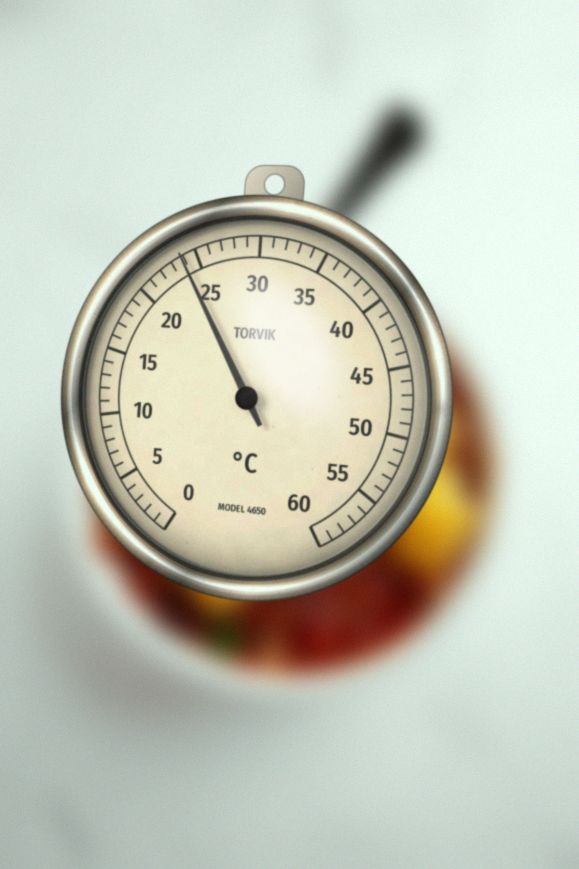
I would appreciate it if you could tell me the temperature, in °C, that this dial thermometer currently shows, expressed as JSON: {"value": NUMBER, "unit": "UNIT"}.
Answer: {"value": 24, "unit": "°C"}
